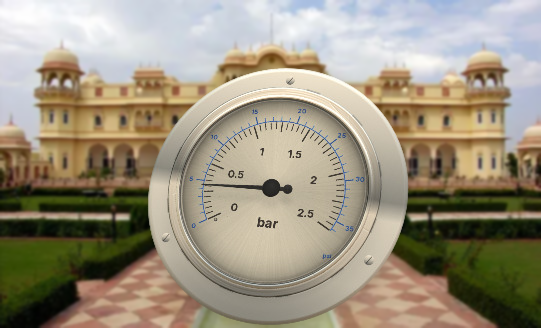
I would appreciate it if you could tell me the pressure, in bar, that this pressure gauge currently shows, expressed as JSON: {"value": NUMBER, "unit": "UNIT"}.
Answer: {"value": 0.3, "unit": "bar"}
